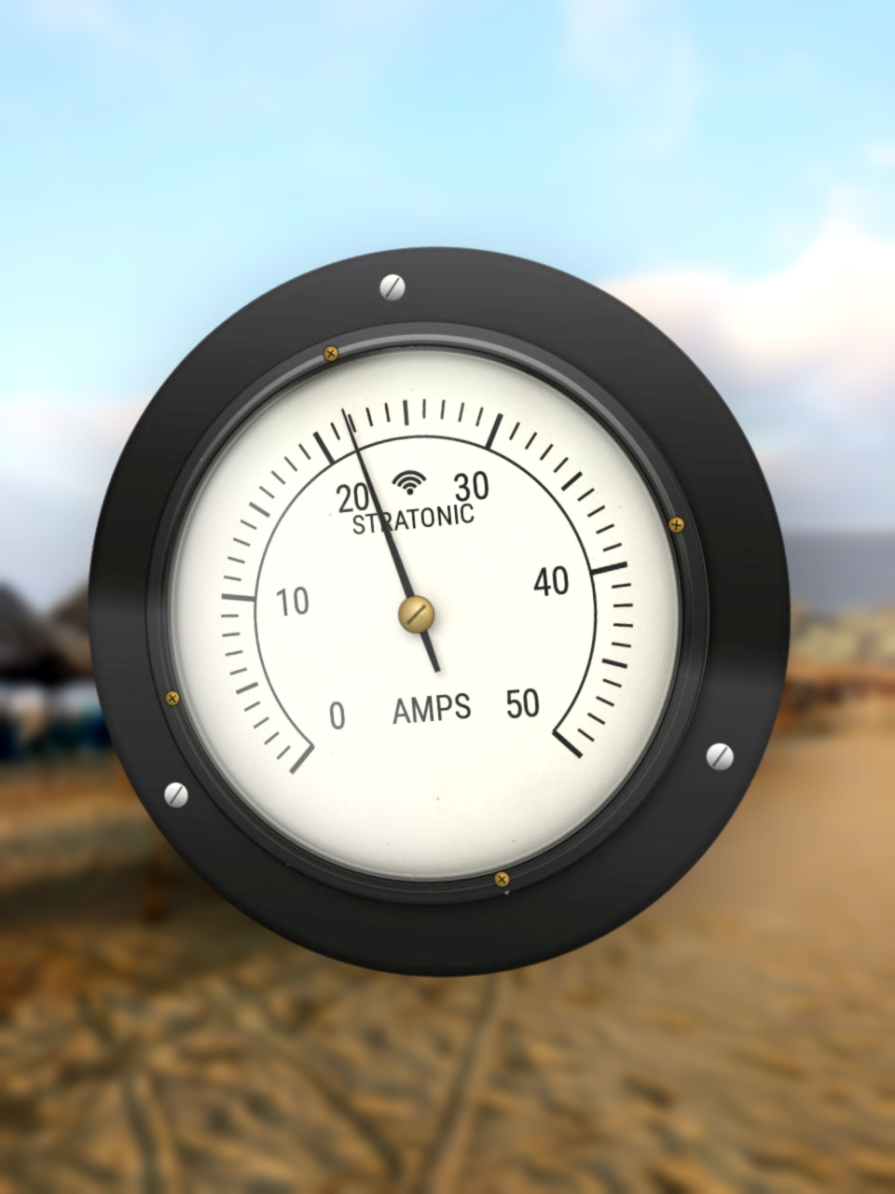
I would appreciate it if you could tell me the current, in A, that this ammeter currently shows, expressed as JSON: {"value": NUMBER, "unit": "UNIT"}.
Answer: {"value": 22, "unit": "A"}
